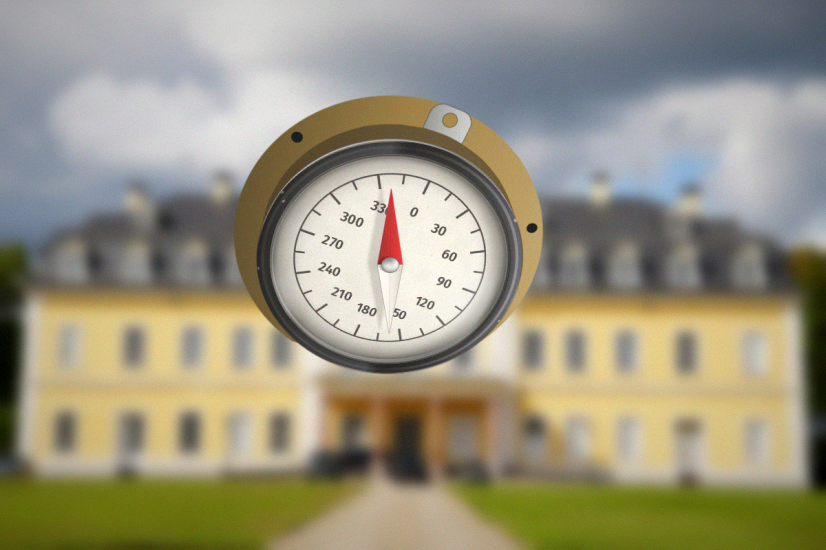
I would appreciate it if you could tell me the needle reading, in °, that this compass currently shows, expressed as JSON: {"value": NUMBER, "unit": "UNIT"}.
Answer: {"value": 337.5, "unit": "°"}
